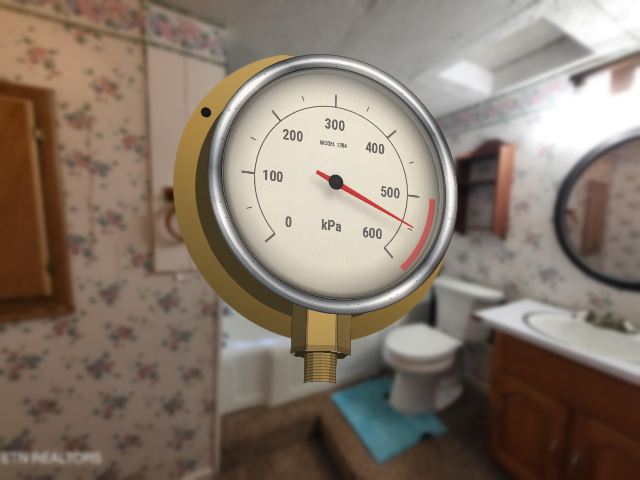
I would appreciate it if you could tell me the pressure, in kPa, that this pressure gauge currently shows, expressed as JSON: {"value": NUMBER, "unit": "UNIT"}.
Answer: {"value": 550, "unit": "kPa"}
